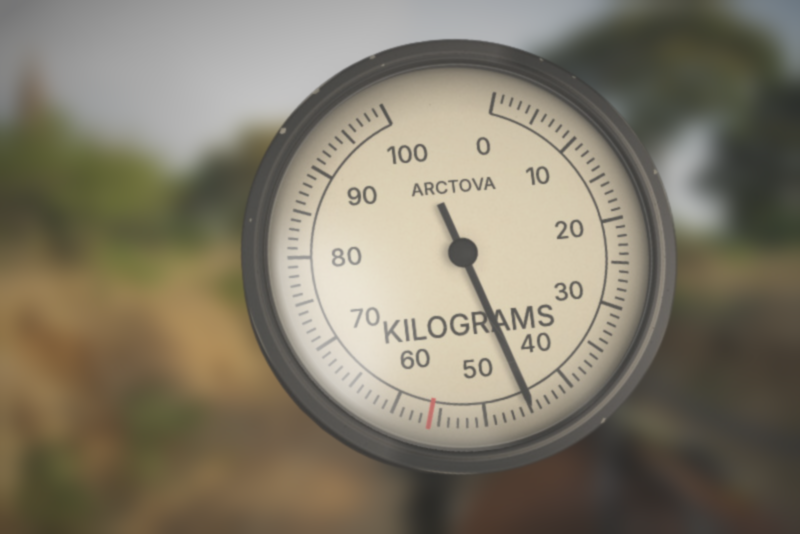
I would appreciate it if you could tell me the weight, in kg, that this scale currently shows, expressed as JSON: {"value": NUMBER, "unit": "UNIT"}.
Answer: {"value": 45, "unit": "kg"}
